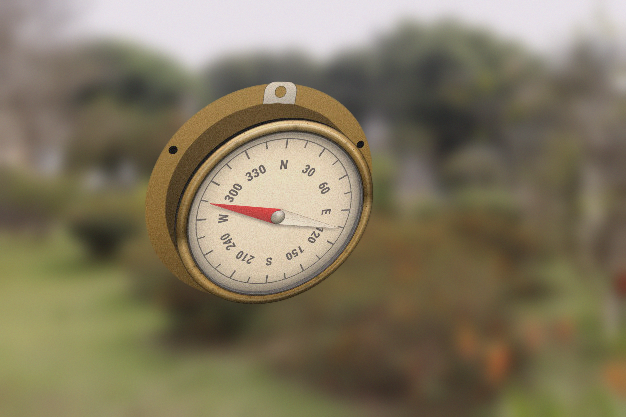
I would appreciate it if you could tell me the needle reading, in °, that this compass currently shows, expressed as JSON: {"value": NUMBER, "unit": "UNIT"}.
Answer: {"value": 285, "unit": "°"}
